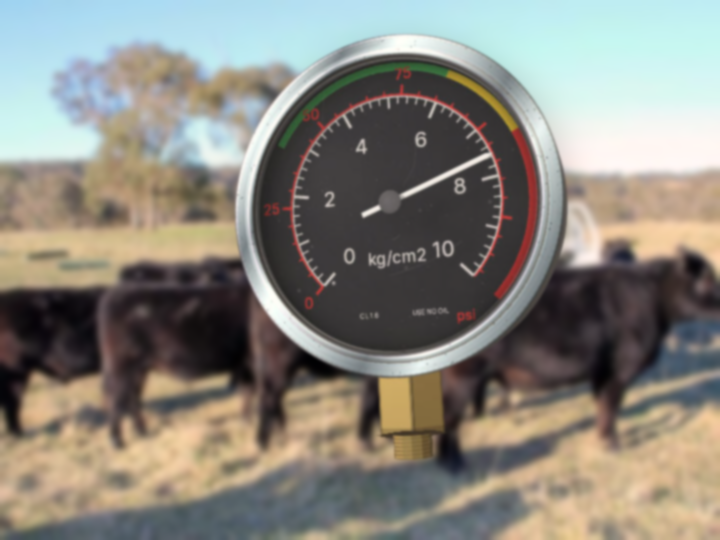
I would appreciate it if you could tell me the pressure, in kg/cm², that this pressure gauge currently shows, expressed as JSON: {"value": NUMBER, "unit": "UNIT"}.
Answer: {"value": 7.6, "unit": "kg/cm²"}
